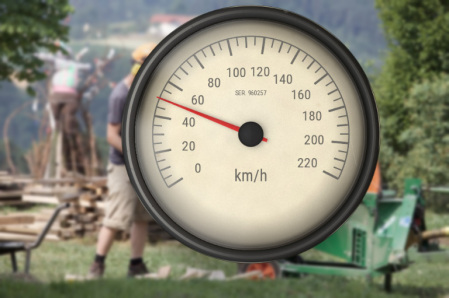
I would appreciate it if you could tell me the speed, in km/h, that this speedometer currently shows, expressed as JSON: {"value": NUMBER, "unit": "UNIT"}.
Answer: {"value": 50, "unit": "km/h"}
